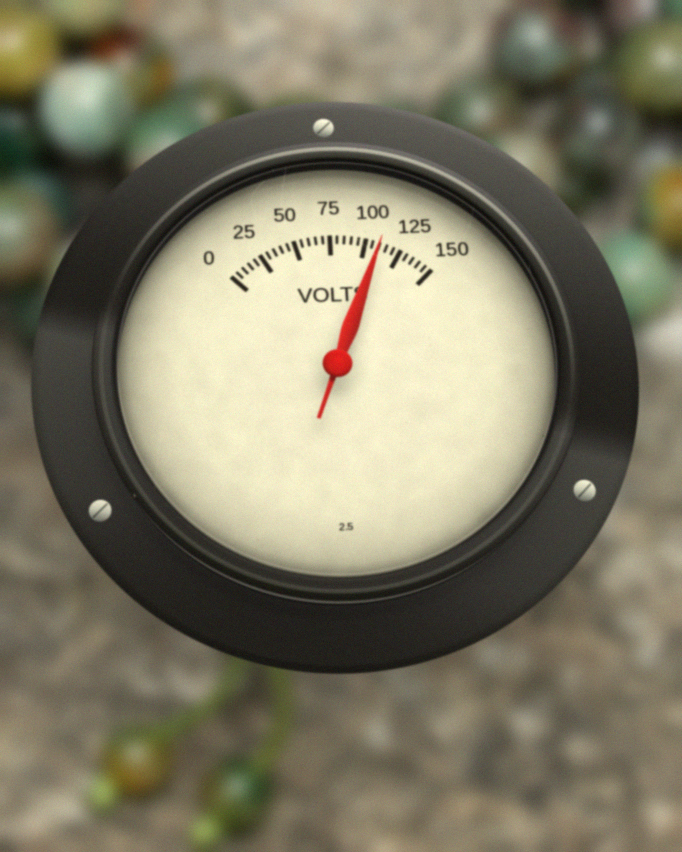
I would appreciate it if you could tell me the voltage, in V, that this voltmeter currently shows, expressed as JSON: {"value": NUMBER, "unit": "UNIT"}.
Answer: {"value": 110, "unit": "V"}
